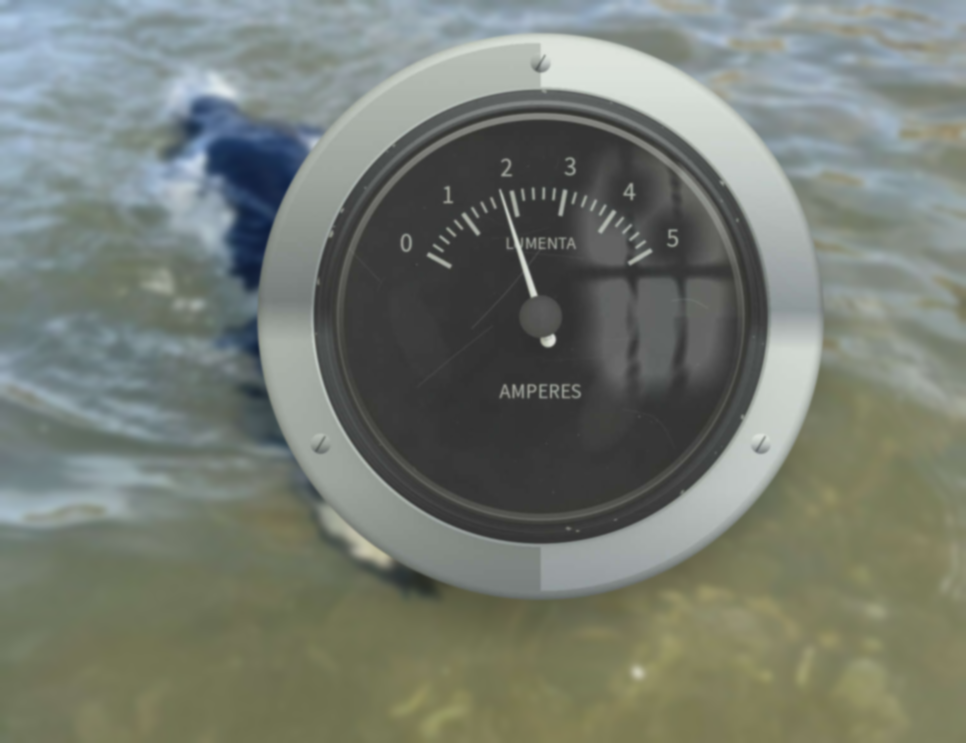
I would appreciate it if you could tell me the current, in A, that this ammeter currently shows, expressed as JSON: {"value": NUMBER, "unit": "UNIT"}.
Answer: {"value": 1.8, "unit": "A"}
